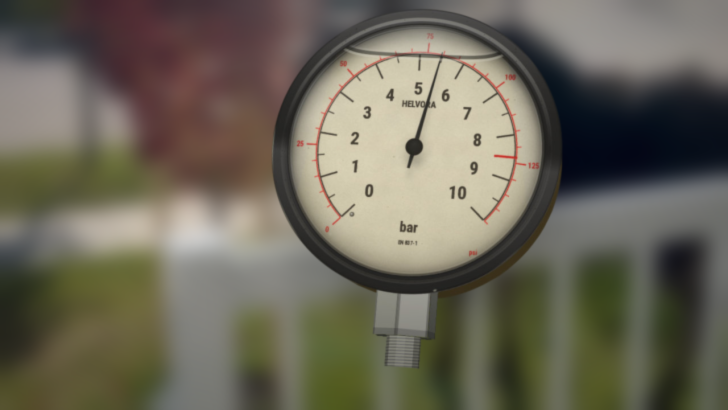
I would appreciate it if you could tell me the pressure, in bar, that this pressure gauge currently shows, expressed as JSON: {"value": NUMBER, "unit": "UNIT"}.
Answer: {"value": 5.5, "unit": "bar"}
